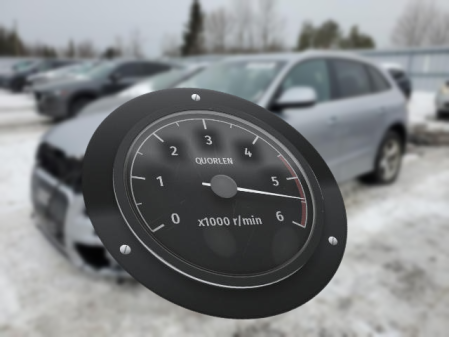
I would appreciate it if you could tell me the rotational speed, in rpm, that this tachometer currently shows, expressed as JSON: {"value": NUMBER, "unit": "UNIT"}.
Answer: {"value": 5500, "unit": "rpm"}
